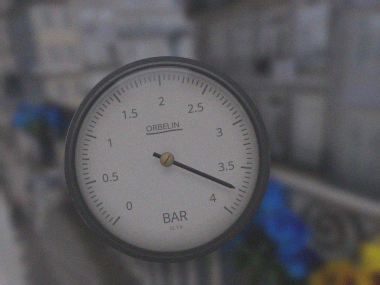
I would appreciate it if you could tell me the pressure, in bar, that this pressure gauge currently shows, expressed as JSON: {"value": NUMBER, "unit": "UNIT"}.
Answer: {"value": 3.75, "unit": "bar"}
